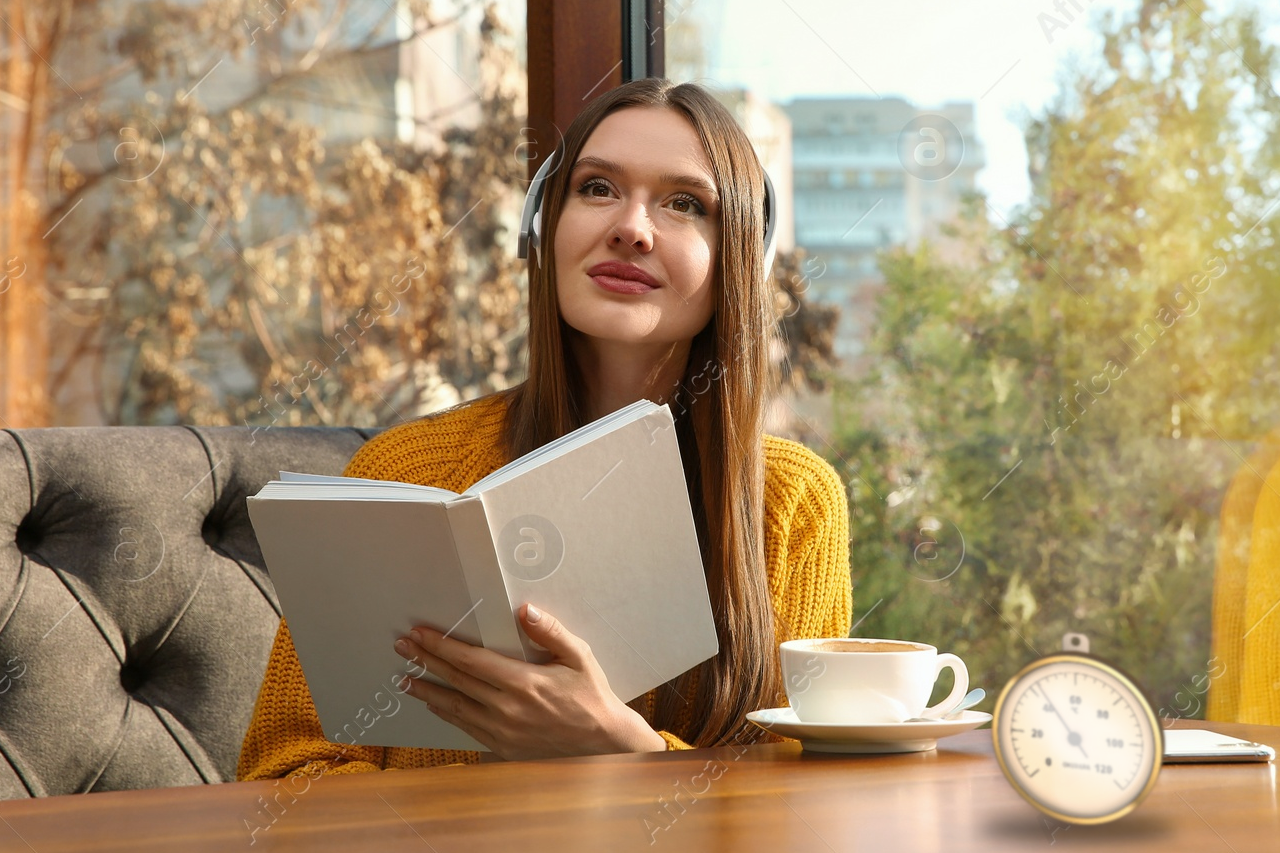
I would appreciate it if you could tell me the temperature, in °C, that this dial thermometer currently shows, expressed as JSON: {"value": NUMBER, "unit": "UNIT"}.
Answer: {"value": 44, "unit": "°C"}
